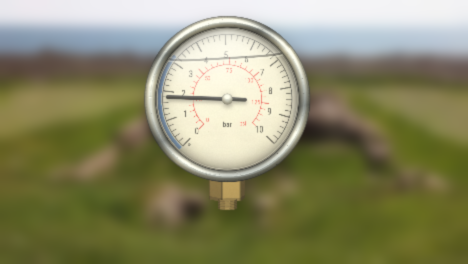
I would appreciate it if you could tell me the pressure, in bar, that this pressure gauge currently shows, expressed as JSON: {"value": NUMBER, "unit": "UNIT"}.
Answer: {"value": 1.8, "unit": "bar"}
